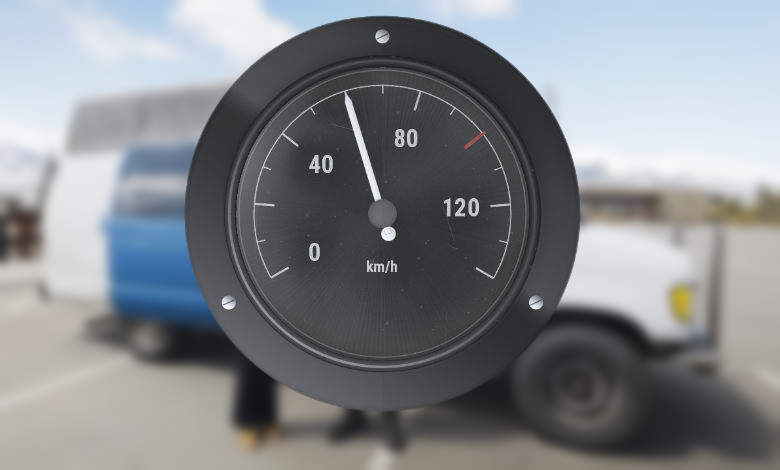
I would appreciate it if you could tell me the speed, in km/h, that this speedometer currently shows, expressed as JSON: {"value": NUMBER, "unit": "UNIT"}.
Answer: {"value": 60, "unit": "km/h"}
